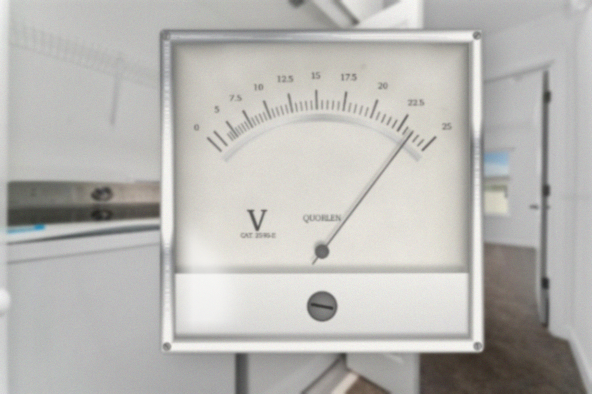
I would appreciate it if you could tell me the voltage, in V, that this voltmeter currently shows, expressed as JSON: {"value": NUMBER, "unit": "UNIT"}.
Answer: {"value": 23.5, "unit": "V"}
